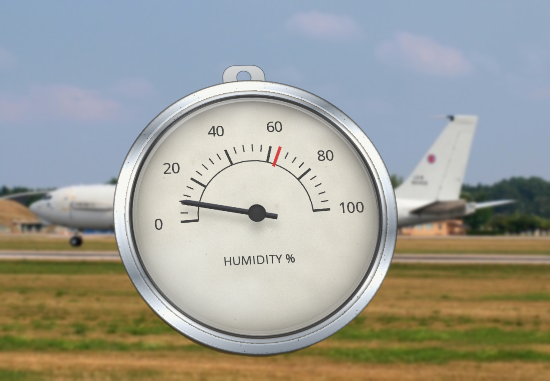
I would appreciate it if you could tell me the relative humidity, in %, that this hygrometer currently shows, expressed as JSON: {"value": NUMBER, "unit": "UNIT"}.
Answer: {"value": 8, "unit": "%"}
